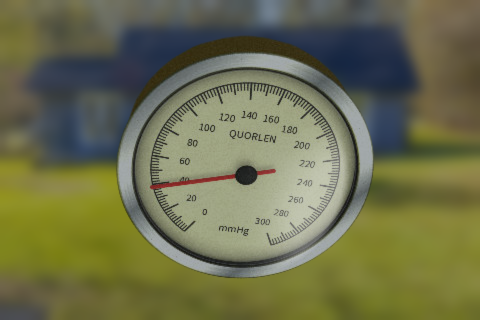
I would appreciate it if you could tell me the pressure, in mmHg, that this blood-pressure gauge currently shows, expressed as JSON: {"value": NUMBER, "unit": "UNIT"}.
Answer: {"value": 40, "unit": "mmHg"}
